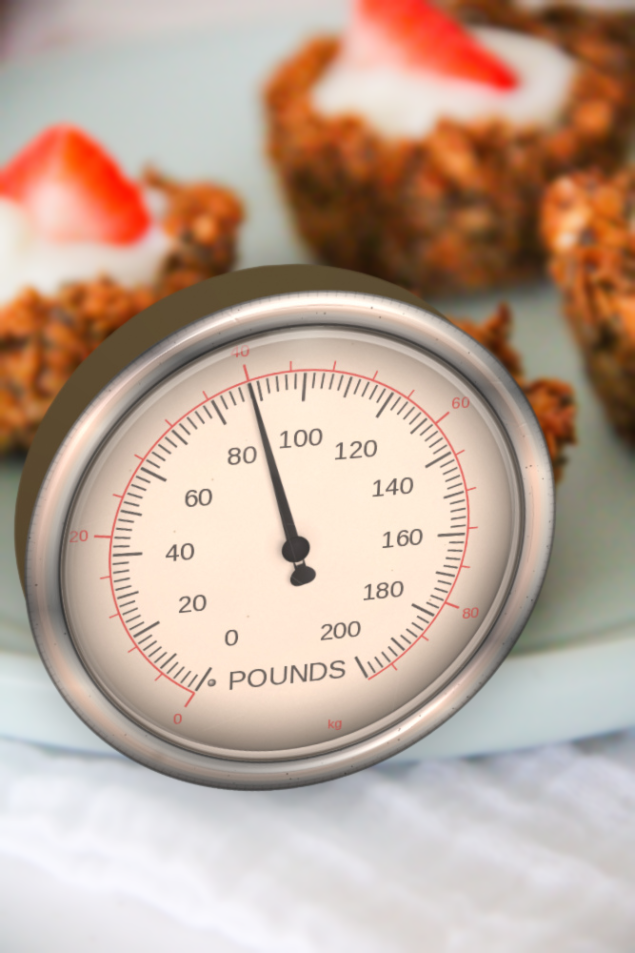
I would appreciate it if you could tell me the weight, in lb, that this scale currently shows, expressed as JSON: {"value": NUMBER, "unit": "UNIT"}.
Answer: {"value": 88, "unit": "lb"}
